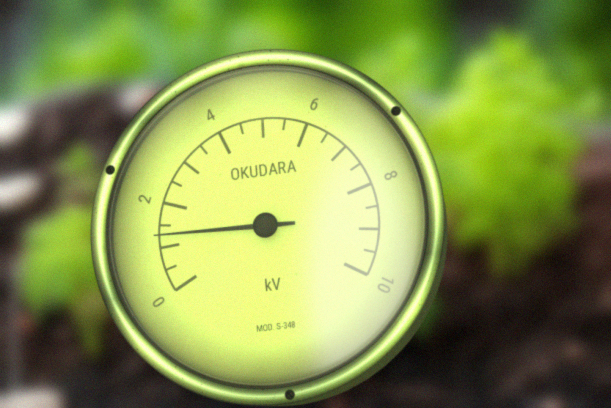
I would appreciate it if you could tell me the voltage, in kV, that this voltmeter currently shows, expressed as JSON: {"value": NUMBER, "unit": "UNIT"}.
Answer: {"value": 1.25, "unit": "kV"}
